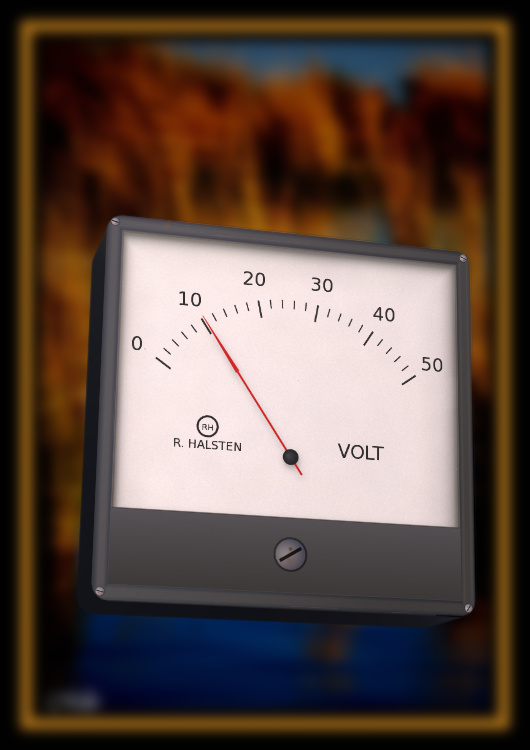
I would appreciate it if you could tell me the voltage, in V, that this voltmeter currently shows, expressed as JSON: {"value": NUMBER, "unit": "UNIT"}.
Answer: {"value": 10, "unit": "V"}
